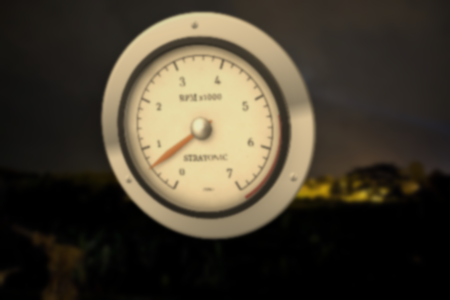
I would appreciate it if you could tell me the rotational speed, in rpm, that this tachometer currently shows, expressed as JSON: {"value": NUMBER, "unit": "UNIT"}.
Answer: {"value": 600, "unit": "rpm"}
